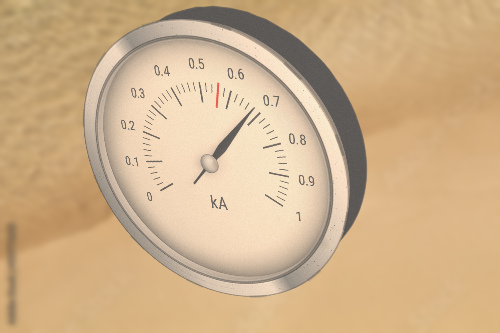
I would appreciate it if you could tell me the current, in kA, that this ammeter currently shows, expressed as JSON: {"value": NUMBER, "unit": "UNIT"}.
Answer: {"value": 0.68, "unit": "kA"}
